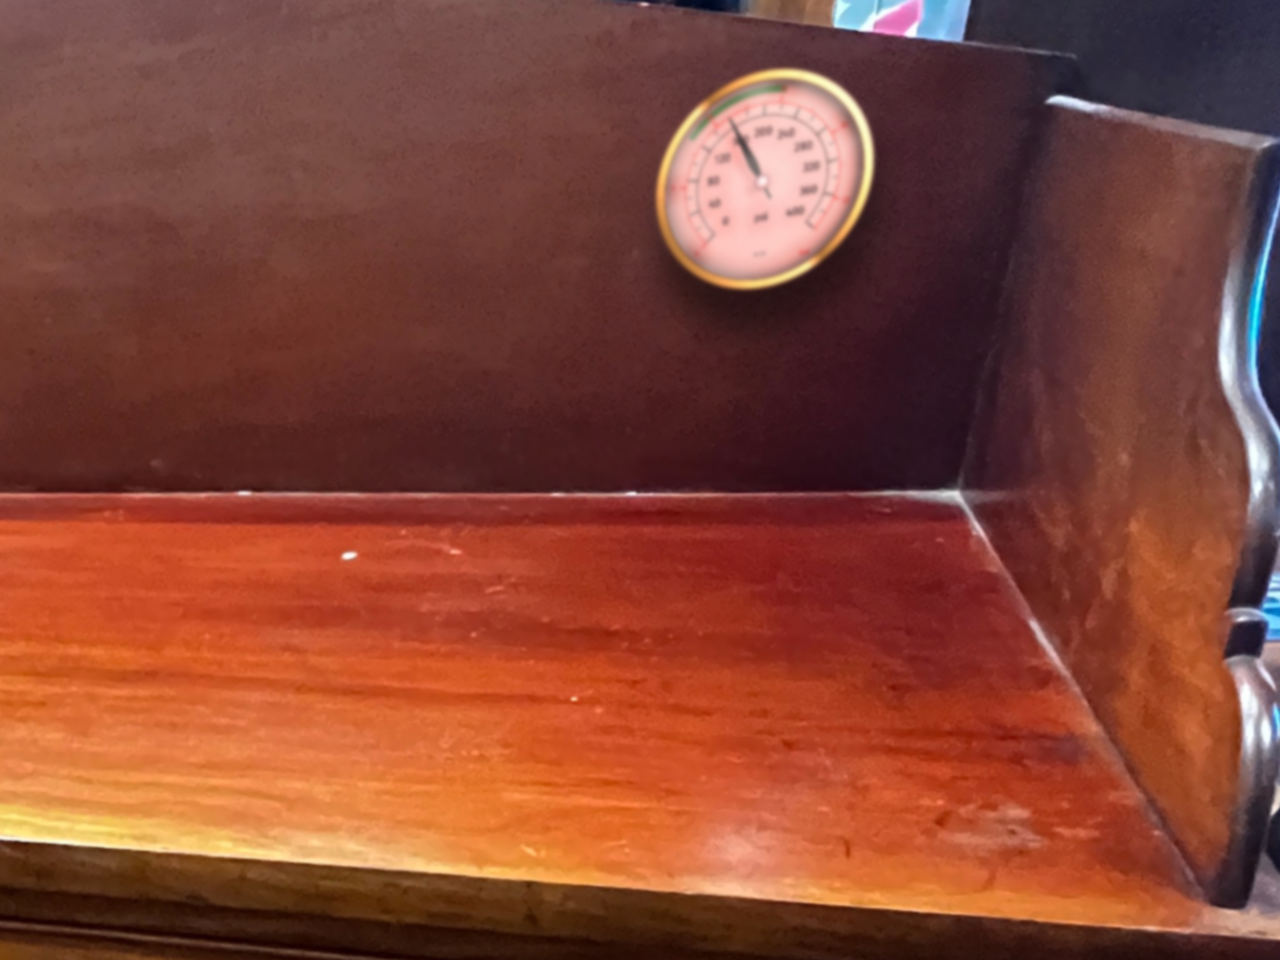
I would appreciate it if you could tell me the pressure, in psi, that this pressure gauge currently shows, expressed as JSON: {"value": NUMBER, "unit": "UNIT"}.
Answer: {"value": 160, "unit": "psi"}
